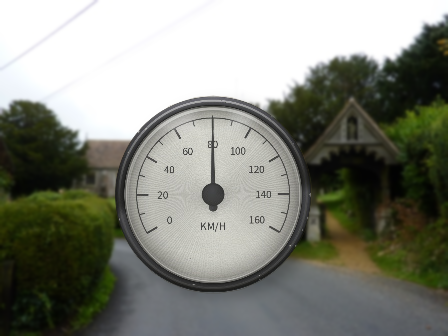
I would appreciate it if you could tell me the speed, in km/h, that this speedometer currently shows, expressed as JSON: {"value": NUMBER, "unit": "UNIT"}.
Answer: {"value": 80, "unit": "km/h"}
